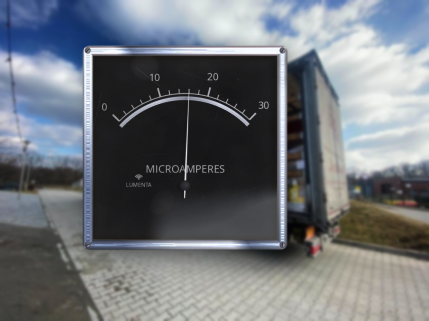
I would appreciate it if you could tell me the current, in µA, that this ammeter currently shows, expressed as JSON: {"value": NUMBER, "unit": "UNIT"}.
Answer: {"value": 16, "unit": "µA"}
